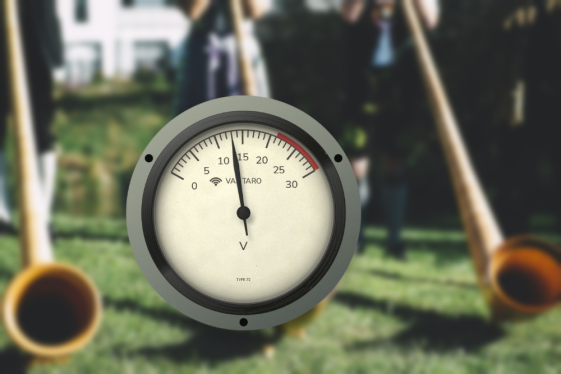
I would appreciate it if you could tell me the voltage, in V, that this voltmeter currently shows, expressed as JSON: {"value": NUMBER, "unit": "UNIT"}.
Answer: {"value": 13, "unit": "V"}
